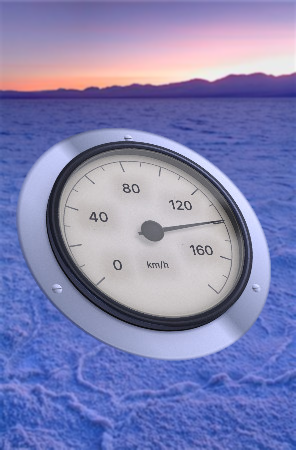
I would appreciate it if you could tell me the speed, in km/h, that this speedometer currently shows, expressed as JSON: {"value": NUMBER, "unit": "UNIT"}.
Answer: {"value": 140, "unit": "km/h"}
